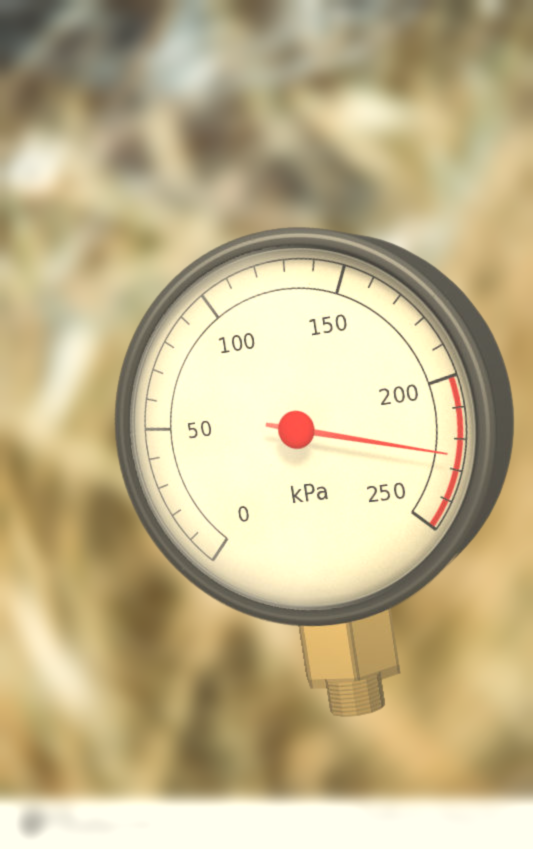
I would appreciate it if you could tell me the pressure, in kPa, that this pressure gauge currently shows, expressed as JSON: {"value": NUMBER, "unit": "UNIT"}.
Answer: {"value": 225, "unit": "kPa"}
